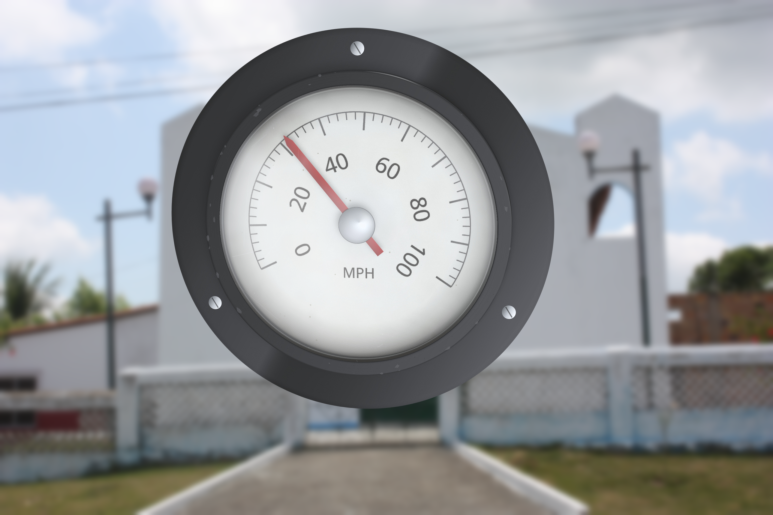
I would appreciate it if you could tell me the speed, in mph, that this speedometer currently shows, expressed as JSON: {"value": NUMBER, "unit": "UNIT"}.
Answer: {"value": 32, "unit": "mph"}
